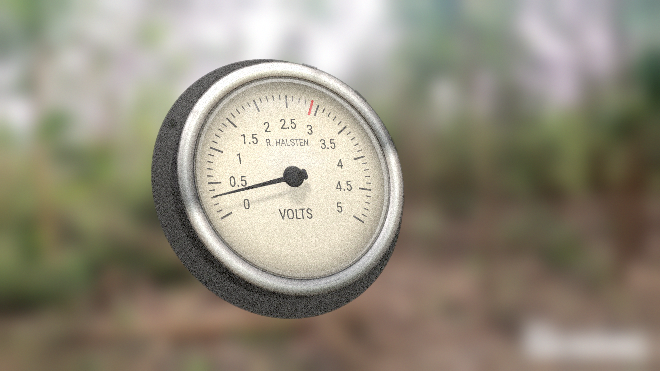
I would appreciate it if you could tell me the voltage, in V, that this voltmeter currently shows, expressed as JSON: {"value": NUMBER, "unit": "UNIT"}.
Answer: {"value": 0.3, "unit": "V"}
